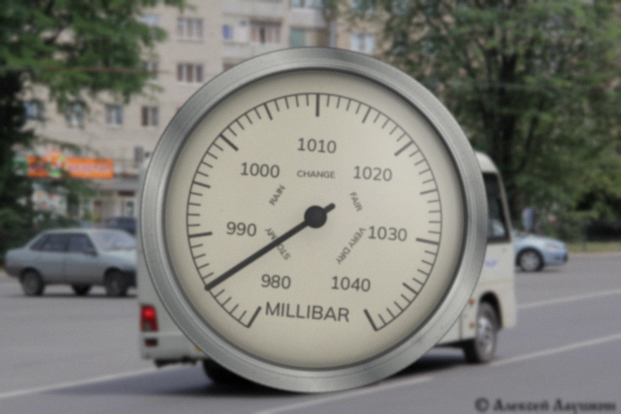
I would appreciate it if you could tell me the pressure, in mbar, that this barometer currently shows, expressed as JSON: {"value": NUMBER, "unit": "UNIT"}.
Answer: {"value": 985, "unit": "mbar"}
